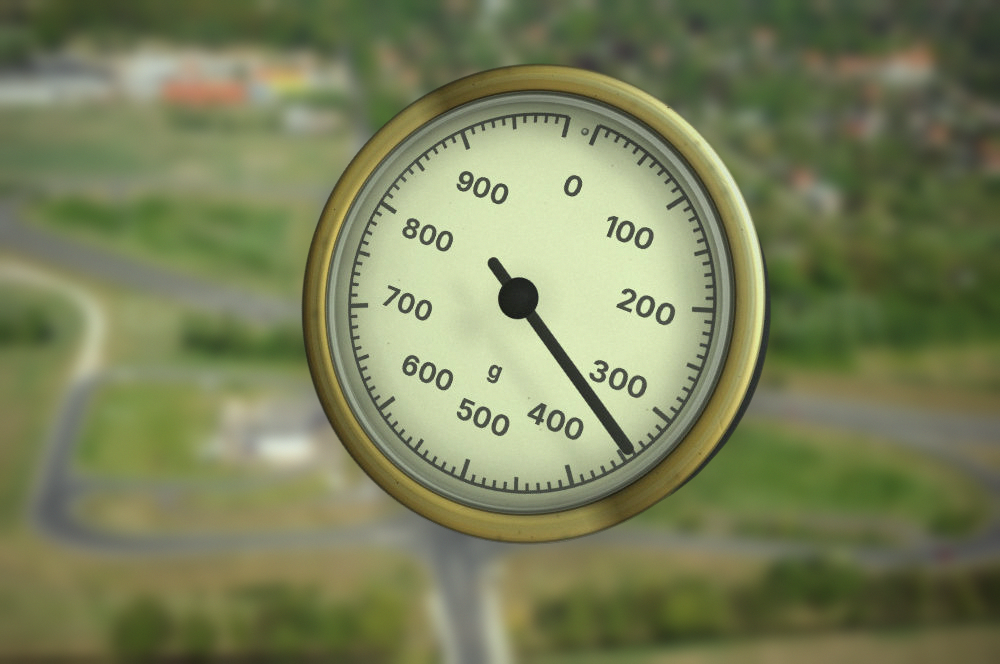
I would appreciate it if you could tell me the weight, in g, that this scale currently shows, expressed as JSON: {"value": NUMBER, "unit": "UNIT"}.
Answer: {"value": 340, "unit": "g"}
